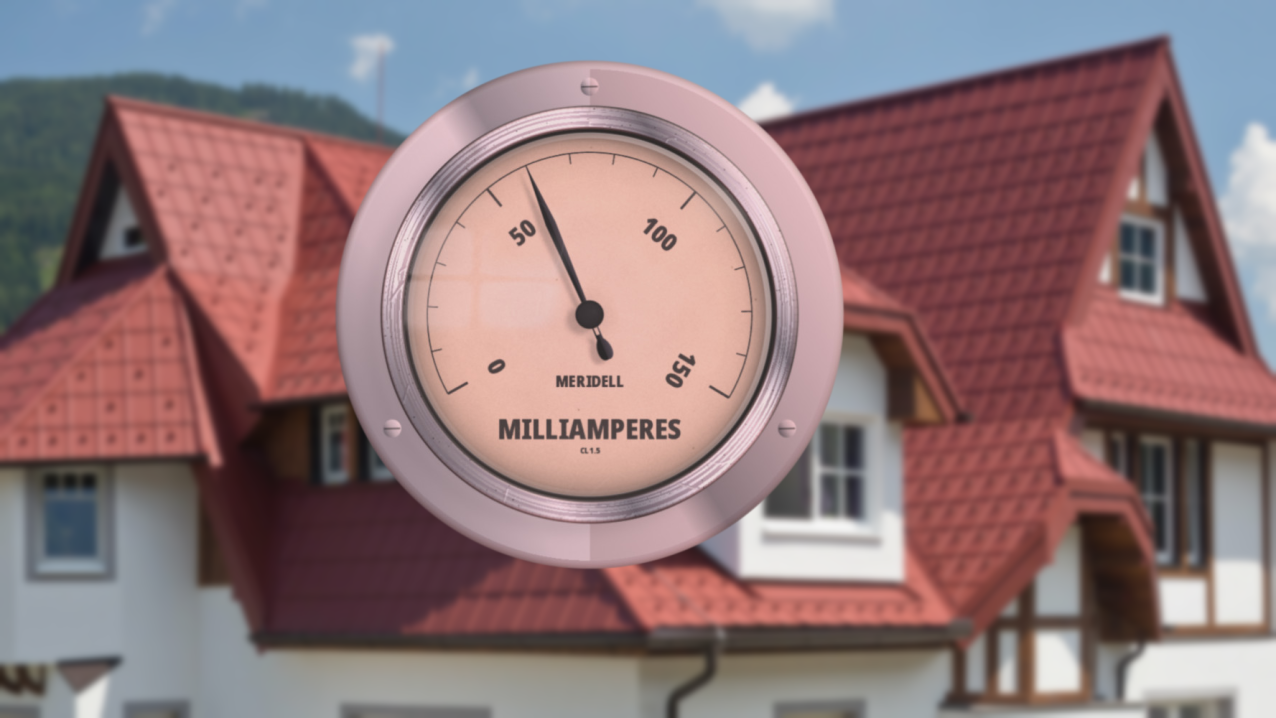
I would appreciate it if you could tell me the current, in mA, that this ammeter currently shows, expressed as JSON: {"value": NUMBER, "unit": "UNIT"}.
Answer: {"value": 60, "unit": "mA"}
